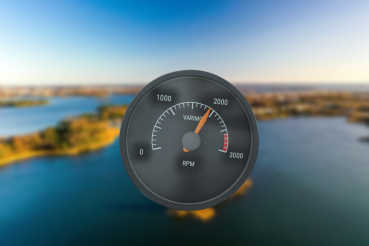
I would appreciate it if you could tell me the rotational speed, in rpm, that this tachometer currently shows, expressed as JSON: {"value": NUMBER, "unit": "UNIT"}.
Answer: {"value": 1900, "unit": "rpm"}
